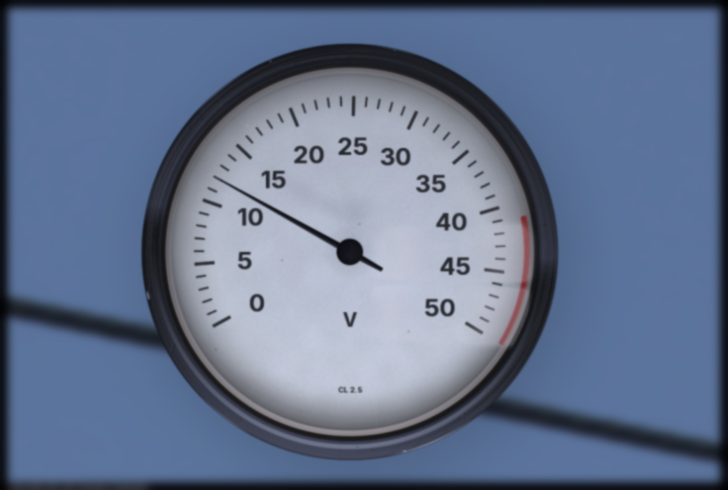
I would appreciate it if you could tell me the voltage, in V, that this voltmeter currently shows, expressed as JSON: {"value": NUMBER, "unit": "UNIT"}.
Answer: {"value": 12, "unit": "V"}
